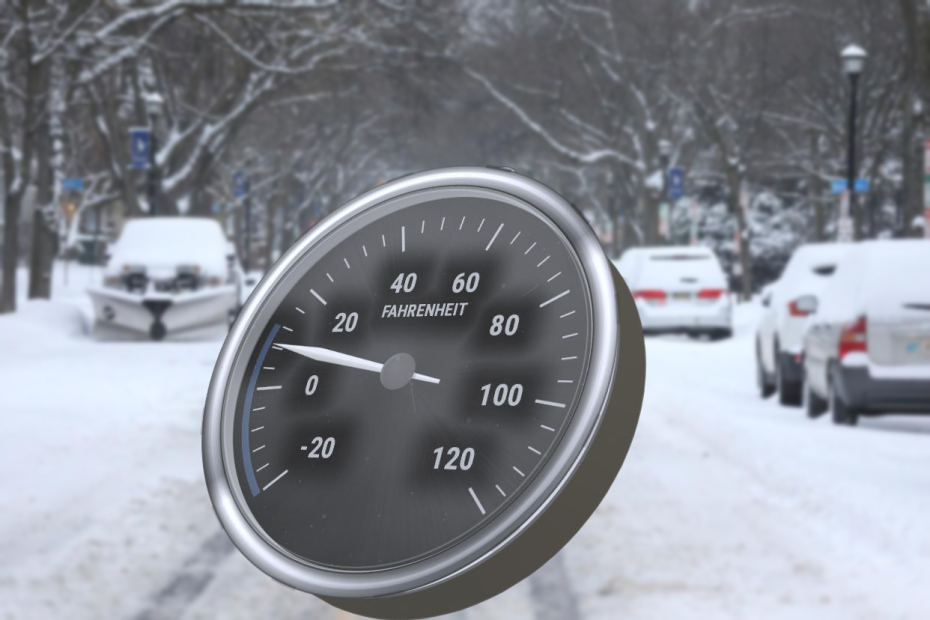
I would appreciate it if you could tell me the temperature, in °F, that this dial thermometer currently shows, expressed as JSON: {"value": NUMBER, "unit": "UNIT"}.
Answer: {"value": 8, "unit": "°F"}
